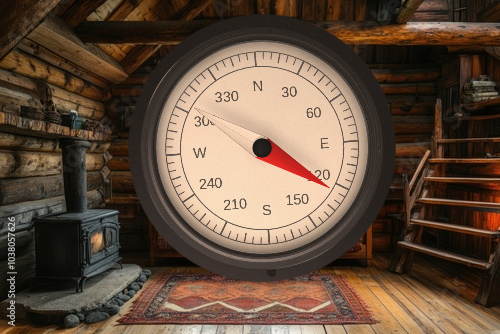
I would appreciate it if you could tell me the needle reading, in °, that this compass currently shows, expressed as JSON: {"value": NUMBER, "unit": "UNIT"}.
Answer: {"value": 125, "unit": "°"}
